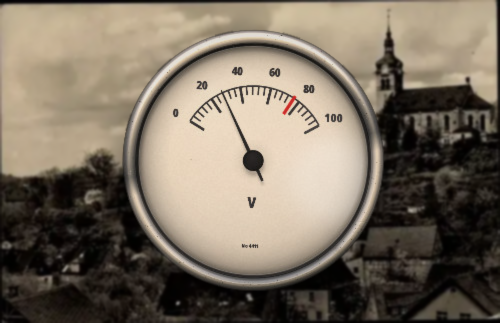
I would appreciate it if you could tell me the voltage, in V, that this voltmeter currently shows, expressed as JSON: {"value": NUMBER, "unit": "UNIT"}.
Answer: {"value": 28, "unit": "V"}
